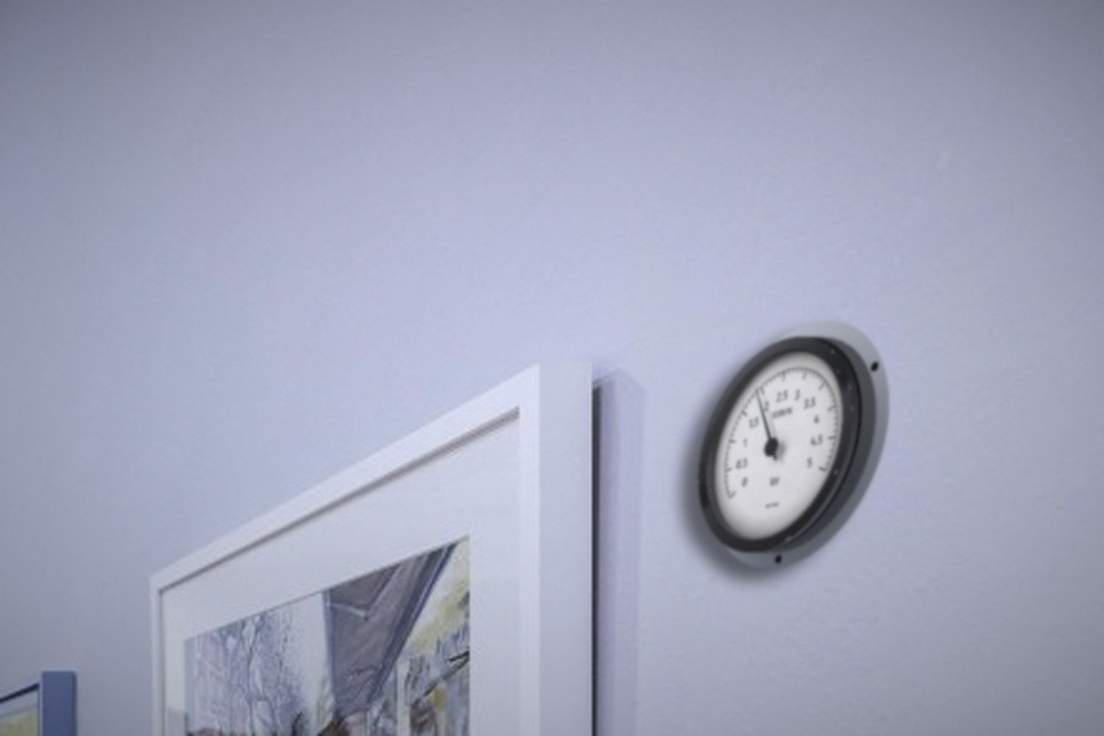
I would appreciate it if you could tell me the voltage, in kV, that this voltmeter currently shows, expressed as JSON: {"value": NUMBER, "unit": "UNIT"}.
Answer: {"value": 2, "unit": "kV"}
